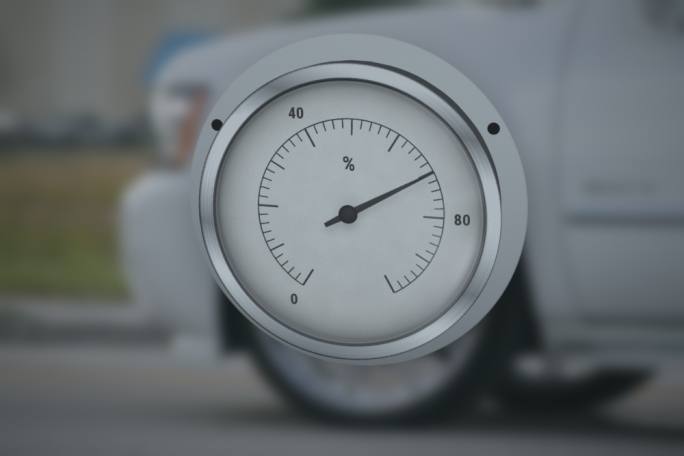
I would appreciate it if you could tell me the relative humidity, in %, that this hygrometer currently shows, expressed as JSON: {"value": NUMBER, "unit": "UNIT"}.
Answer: {"value": 70, "unit": "%"}
